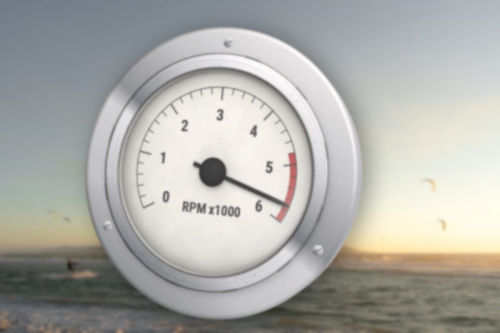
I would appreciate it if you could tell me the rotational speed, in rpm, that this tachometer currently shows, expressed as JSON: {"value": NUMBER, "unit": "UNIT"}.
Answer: {"value": 5700, "unit": "rpm"}
